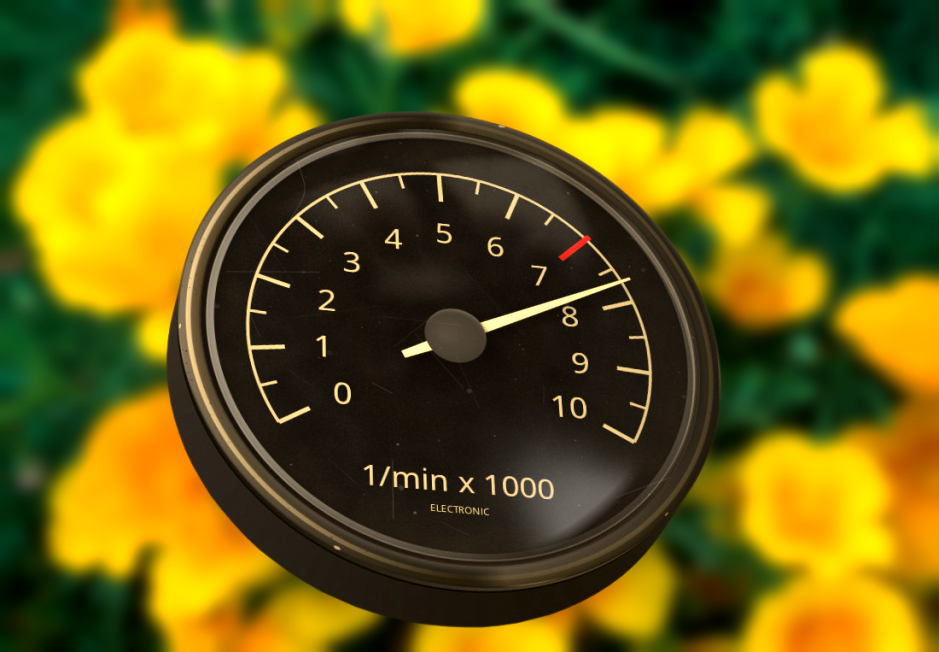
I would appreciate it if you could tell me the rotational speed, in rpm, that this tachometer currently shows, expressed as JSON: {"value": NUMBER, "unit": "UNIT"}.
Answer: {"value": 7750, "unit": "rpm"}
